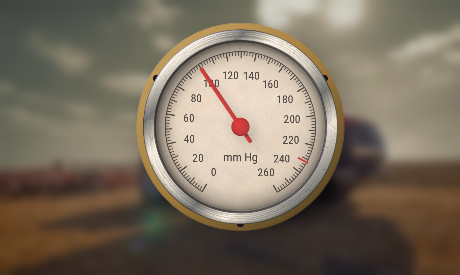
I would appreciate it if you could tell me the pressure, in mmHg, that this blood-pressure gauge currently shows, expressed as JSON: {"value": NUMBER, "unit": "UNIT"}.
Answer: {"value": 100, "unit": "mmHg"}
